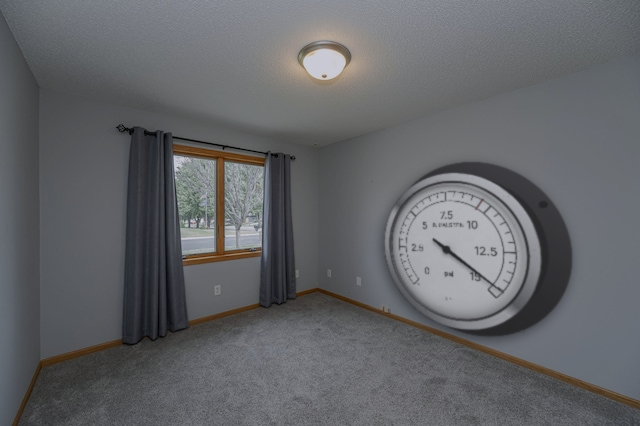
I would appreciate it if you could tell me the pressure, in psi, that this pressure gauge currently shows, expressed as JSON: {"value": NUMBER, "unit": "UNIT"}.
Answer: {"value": 14.5, "unit": "psi"}
